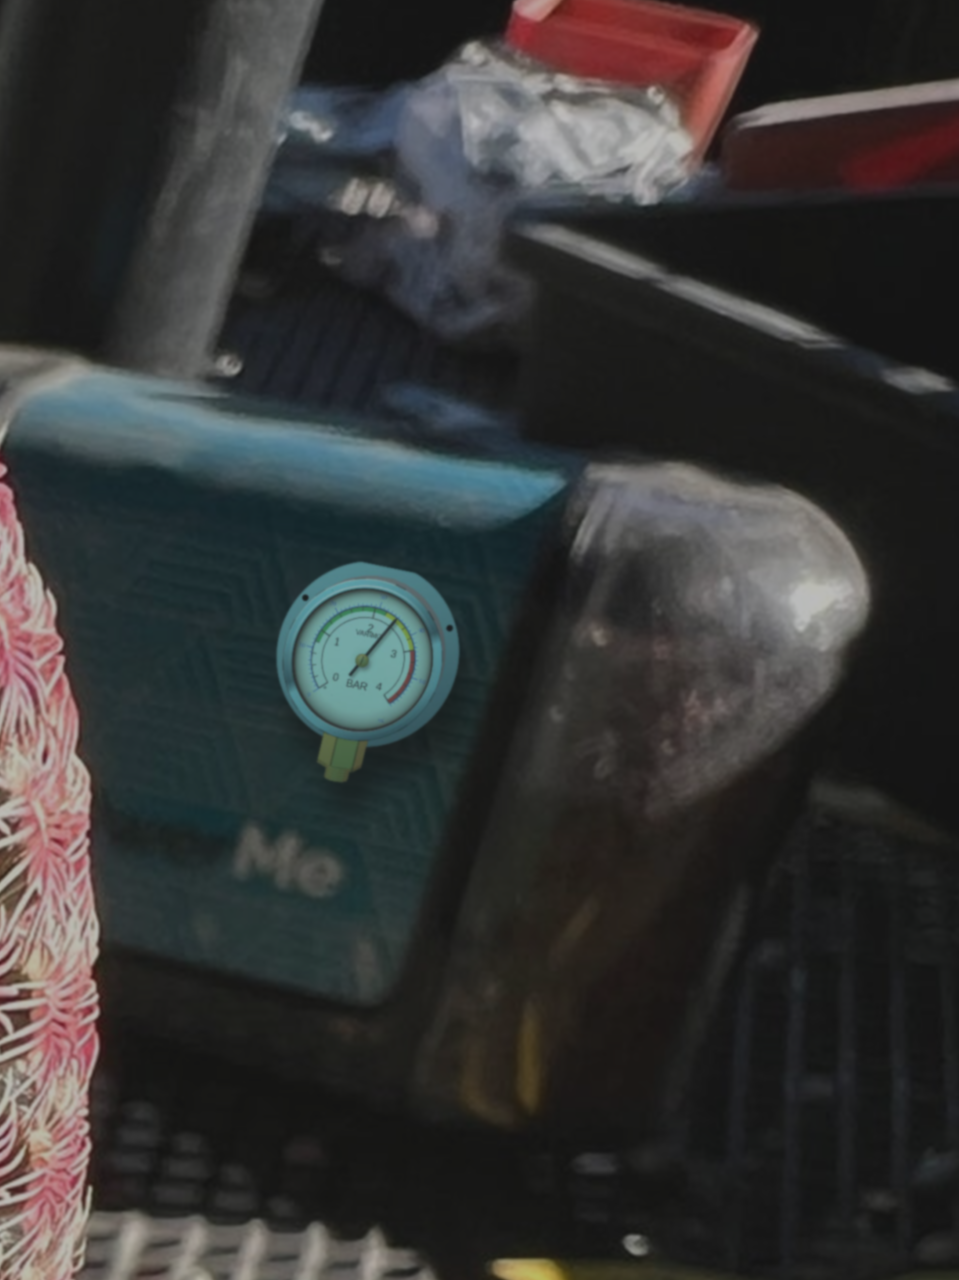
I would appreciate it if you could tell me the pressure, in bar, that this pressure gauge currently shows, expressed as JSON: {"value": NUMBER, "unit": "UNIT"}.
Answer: {"value": 2.4, "unit": "bar"}
